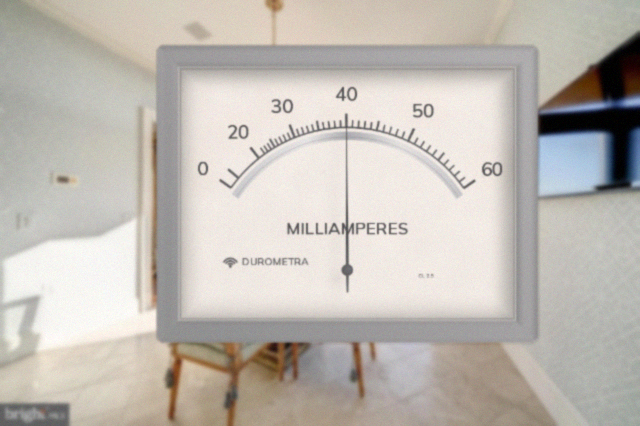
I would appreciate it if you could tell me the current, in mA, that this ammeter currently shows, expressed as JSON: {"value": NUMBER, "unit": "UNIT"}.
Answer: {"value": 40, "unit": "mA"}
